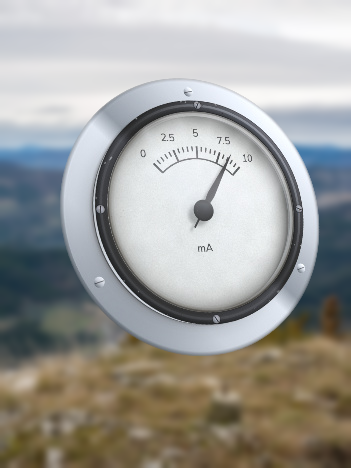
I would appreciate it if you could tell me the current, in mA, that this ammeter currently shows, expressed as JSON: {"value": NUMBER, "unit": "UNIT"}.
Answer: {"value": 8.5, "unit": "mA"}
